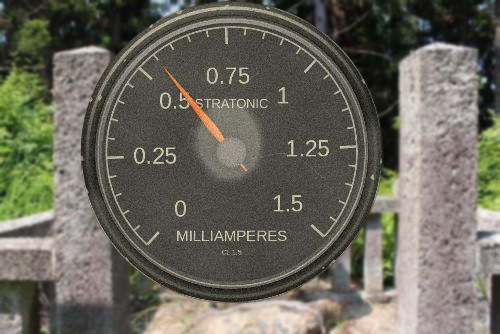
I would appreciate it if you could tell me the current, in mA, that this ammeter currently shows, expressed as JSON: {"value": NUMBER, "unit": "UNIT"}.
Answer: {"value": 0.55, "unit": "mA"}
